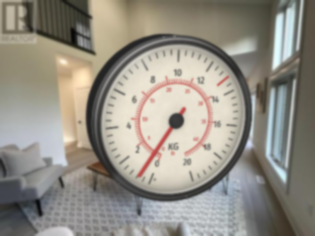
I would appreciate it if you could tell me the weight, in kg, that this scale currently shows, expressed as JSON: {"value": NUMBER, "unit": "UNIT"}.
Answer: {"value": 0.8, "unit": "kg"}
